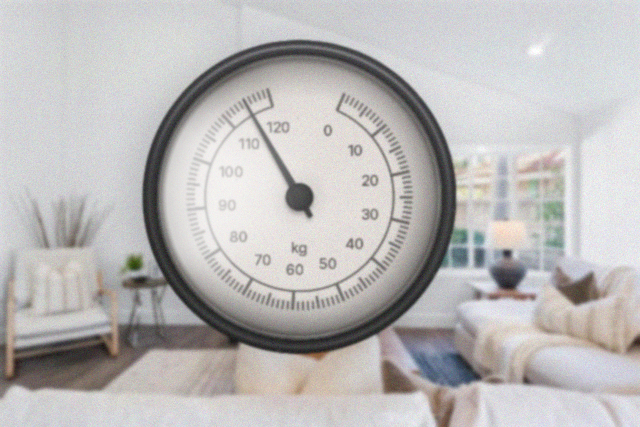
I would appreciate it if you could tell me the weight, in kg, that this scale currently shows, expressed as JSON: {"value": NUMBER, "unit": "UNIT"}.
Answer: {"value": 115, "unit": "kg"}
